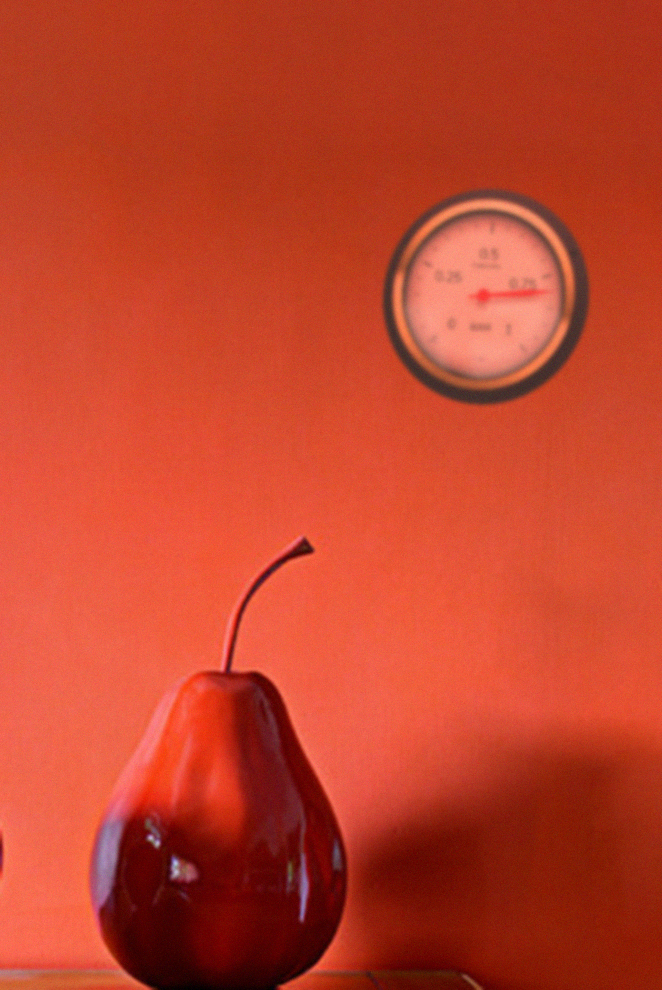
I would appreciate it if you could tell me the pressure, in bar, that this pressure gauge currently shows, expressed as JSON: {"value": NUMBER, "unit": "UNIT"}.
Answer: {"value": 0.8, "unit": "bar"}
